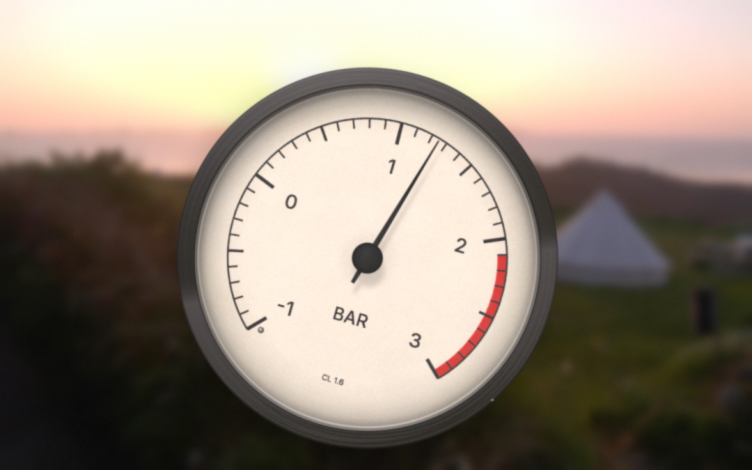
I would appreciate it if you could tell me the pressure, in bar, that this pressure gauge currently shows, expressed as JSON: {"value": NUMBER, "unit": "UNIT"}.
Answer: {"value": 1.25, "unit": "bar"}
